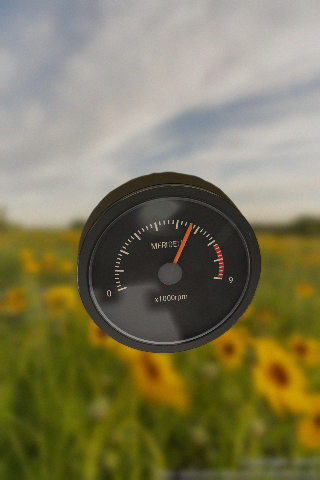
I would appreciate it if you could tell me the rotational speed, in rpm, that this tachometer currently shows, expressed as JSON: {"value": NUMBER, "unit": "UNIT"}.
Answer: {"value": 5600, "unit": "rpm"}
